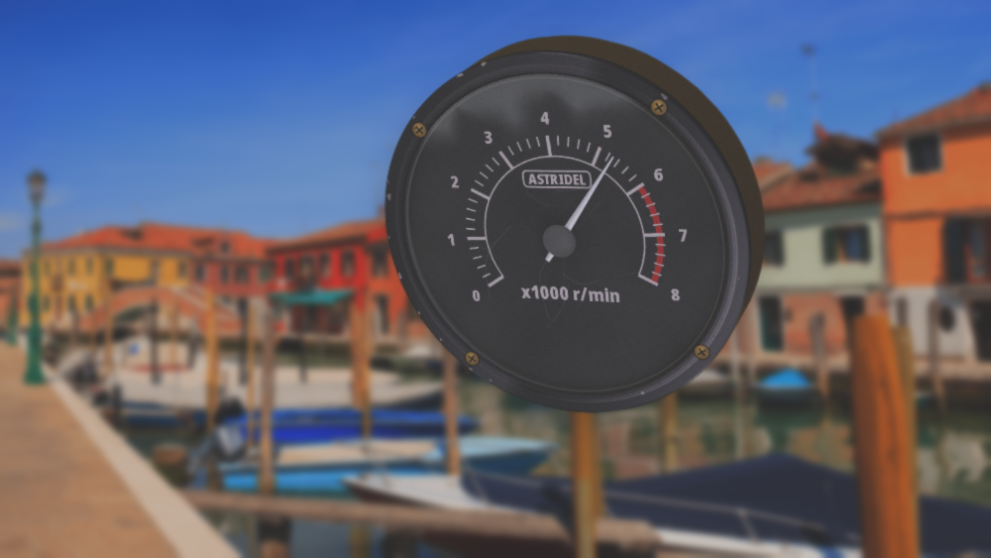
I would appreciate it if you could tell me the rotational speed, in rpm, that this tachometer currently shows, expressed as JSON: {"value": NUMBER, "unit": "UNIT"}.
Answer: {"value": 5300, "unit": "rpm"}
